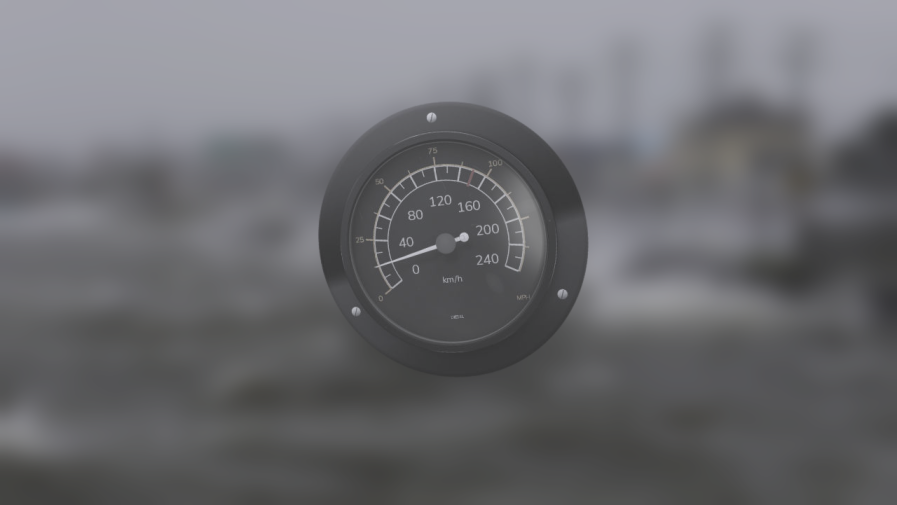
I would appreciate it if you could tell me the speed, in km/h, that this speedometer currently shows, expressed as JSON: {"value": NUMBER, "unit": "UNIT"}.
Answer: {"value": 20, "unit": "km/h"}
